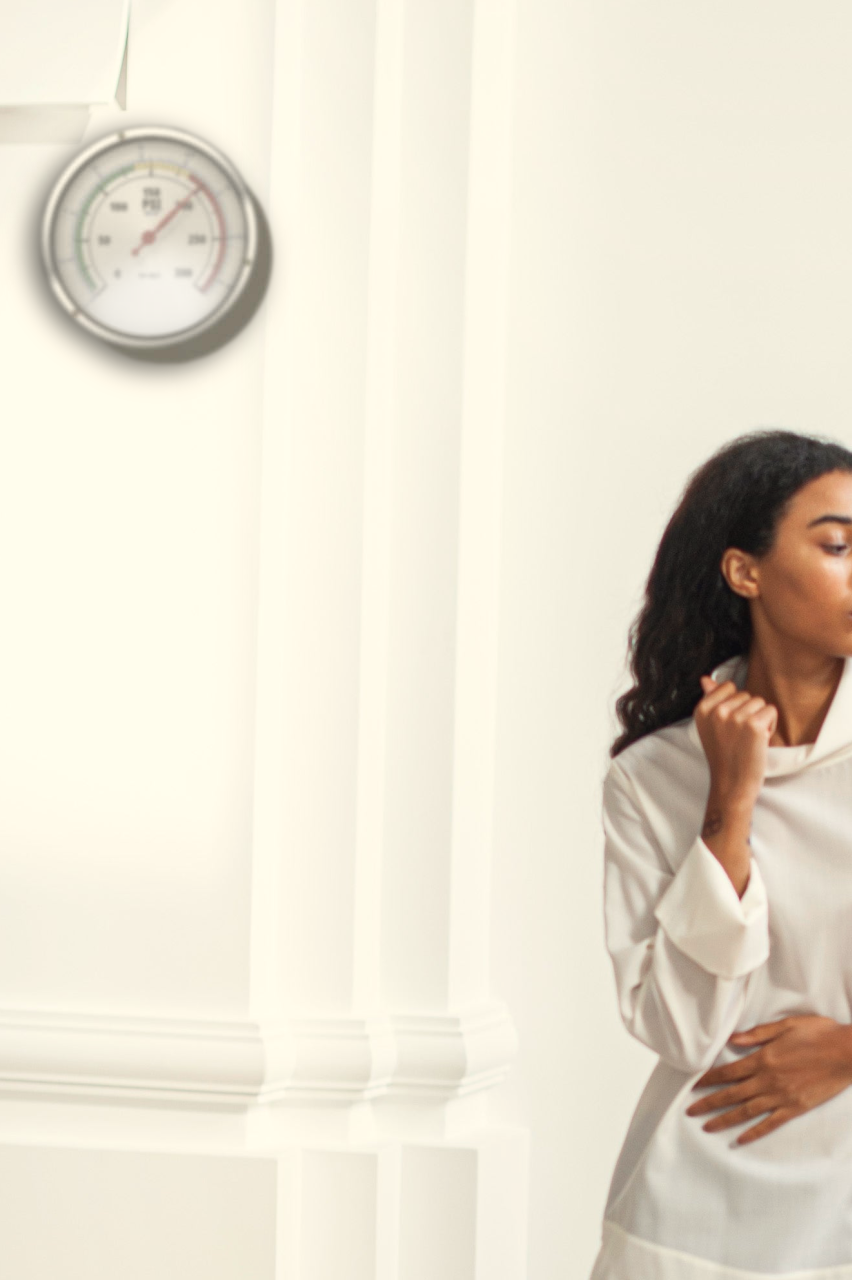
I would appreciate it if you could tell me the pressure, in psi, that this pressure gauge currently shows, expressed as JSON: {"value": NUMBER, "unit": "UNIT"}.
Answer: {"value": 200, "unit": "psi"}
